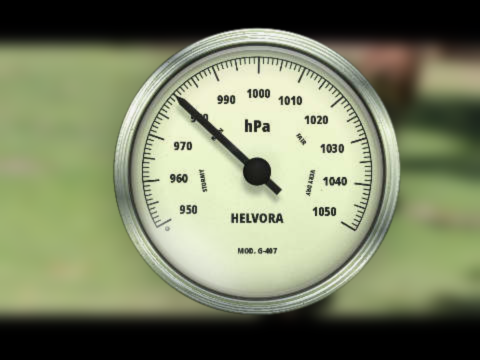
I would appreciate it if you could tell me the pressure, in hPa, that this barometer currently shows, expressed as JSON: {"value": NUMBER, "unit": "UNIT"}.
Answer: {"value": 980, "unit": "hPa"}
